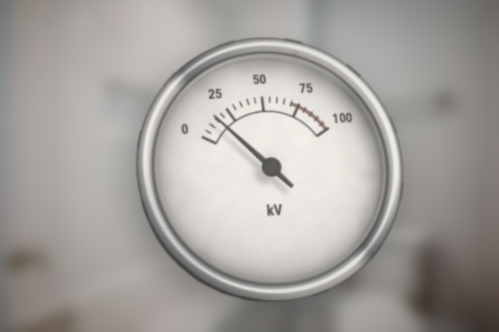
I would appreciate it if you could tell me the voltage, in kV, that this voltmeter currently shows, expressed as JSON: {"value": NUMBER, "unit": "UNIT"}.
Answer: {"value": 15, "unit": "kV"}
